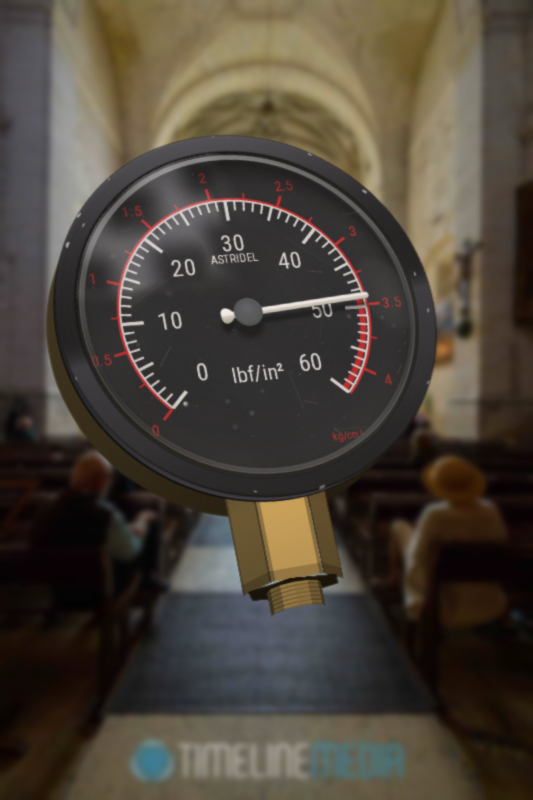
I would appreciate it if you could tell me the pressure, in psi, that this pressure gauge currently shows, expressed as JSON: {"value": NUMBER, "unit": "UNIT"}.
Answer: {"value": 49, "unit": "psi"}
